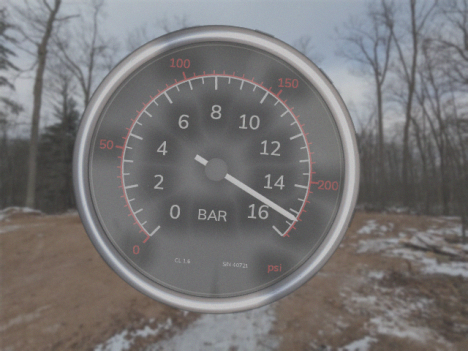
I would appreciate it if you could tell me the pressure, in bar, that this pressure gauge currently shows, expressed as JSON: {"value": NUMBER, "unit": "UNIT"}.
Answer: {"value": 15.25, "unit": "bar"}
